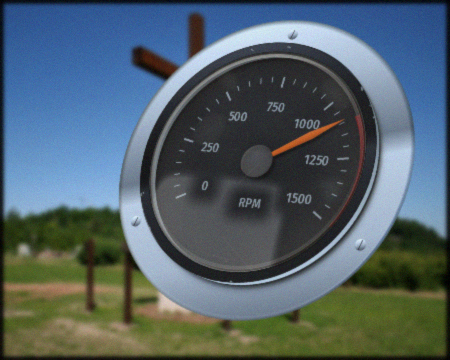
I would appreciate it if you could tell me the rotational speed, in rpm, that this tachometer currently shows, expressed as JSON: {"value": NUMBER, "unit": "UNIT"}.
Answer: {"value": 1100, "unit": "rpm"}
